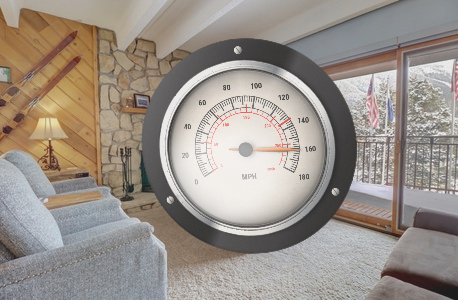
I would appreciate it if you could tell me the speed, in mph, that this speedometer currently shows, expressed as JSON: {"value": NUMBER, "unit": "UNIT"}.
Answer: {"value": 160, "unit": "mph"}
